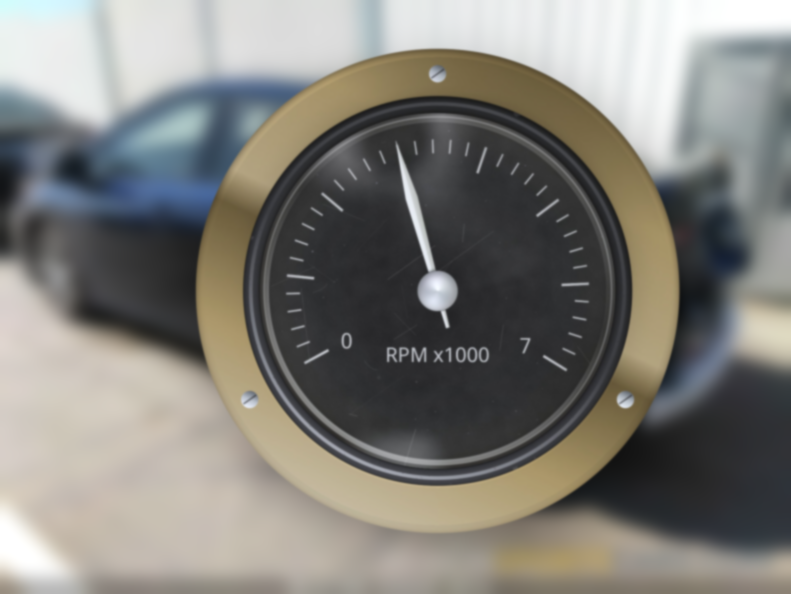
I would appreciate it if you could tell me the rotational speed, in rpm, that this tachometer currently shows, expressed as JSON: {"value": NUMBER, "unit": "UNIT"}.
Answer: {"value": 3000, "unit": "rpm"}
